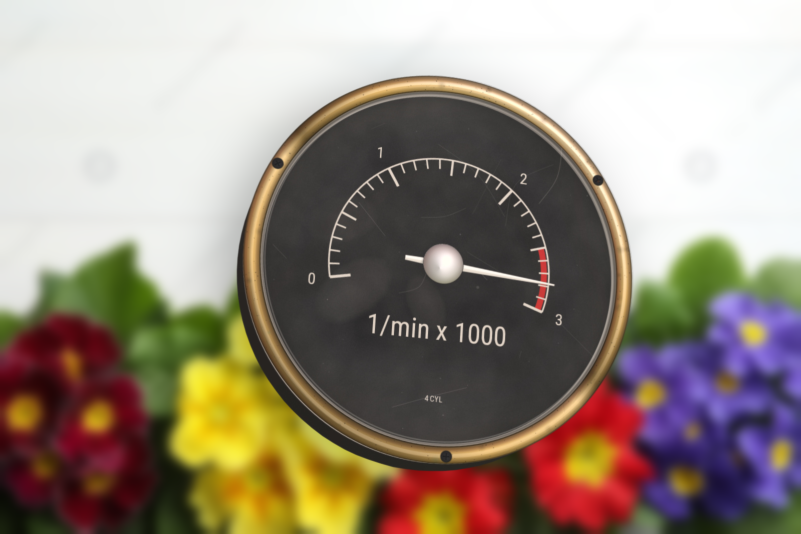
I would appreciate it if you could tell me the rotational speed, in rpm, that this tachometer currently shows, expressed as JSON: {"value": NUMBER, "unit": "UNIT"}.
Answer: {"value": 2800, "unit": "rpm"}
